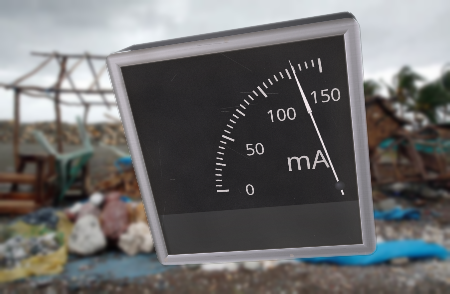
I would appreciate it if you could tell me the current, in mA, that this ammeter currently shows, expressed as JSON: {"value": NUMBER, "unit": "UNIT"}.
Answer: {"value": 130, "unit": "mA"}
